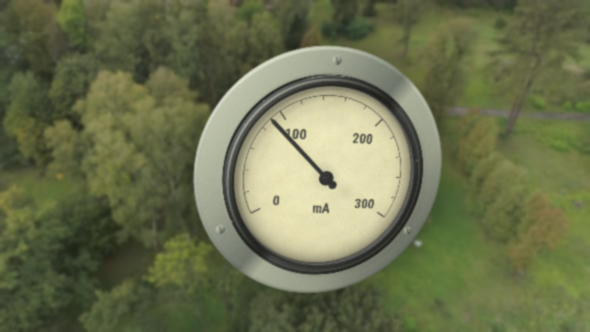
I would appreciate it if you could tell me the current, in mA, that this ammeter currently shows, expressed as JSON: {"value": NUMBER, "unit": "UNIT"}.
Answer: {"value": 90, "unit": "mA"}
